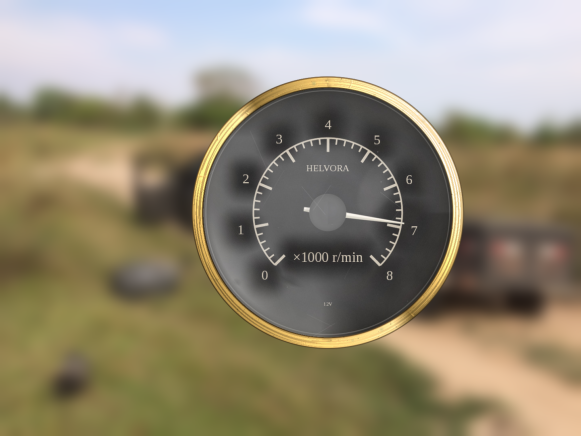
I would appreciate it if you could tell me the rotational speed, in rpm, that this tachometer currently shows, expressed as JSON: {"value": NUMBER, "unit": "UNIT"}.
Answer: {"value": 6900, "unit": "rpm"}
